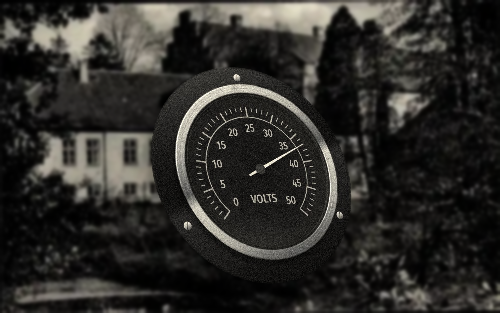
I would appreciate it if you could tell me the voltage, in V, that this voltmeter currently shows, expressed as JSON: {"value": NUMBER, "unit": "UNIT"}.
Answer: {"value": 37, "unit": "V"}
